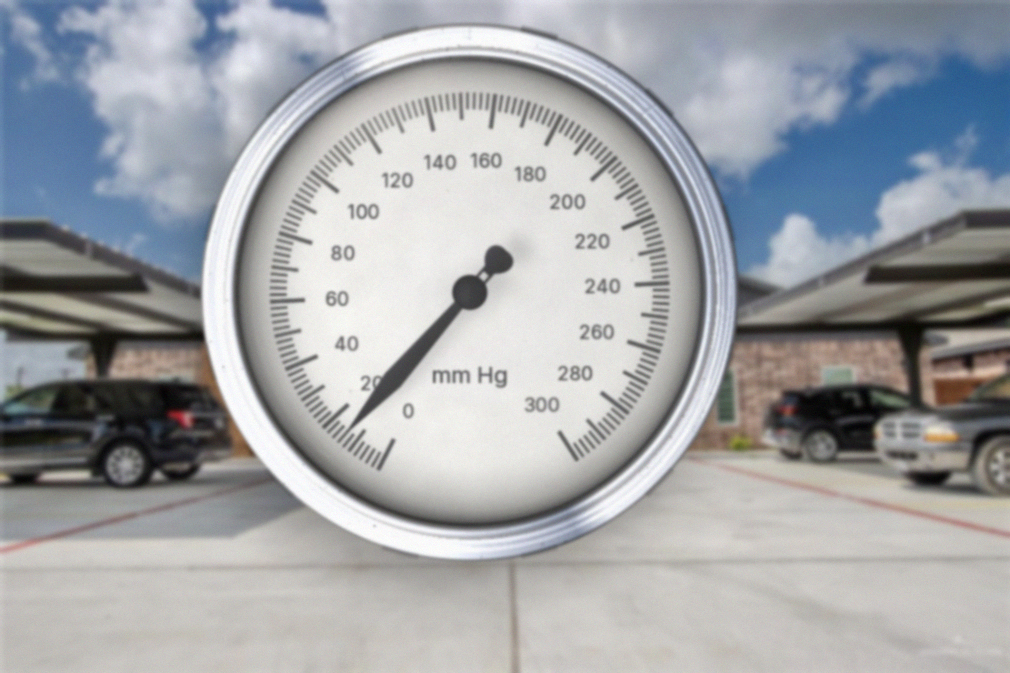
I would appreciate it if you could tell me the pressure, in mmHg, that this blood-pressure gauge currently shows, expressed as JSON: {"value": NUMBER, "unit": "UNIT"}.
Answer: {"value": 14, "unit": "mmHg"}
